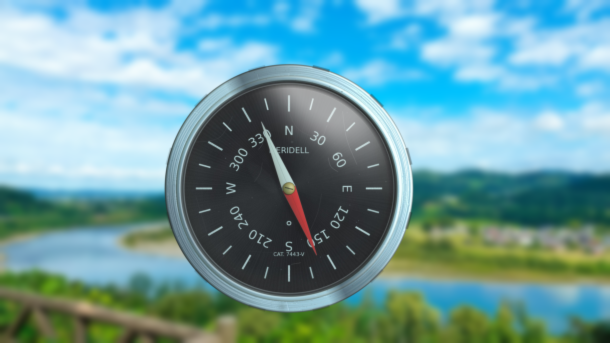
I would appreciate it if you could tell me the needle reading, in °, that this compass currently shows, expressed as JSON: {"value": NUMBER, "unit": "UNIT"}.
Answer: {"value": 157.5, "unit": "°"}
